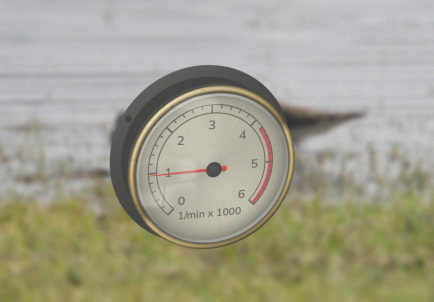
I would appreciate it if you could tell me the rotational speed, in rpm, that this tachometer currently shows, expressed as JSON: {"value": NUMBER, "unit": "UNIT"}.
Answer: {"value": 1000, "unit": "rpm"}
